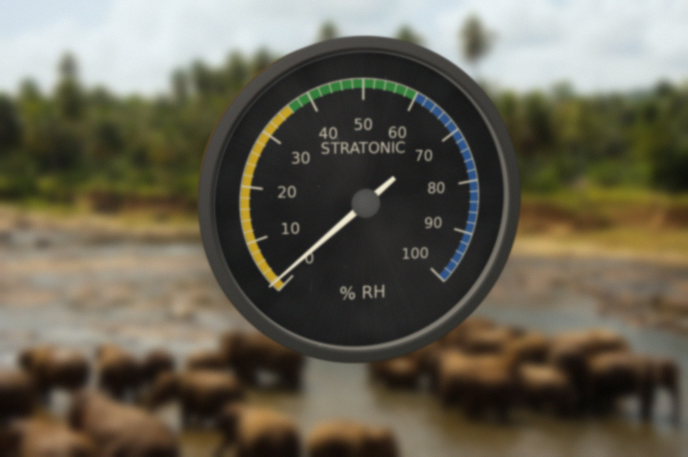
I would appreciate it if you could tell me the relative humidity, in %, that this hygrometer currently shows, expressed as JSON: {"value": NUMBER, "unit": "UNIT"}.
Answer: {"value": 2, "unit": "%"}
